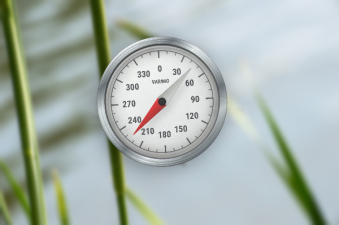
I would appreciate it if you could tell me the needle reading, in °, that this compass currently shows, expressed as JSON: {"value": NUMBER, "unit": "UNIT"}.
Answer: {"value": 225, "unit": "°"}
